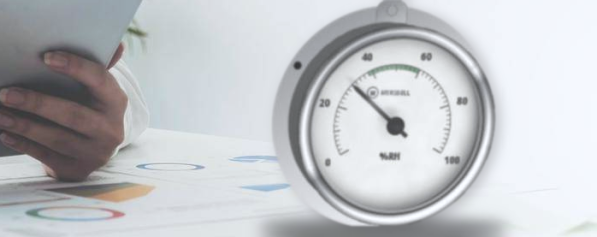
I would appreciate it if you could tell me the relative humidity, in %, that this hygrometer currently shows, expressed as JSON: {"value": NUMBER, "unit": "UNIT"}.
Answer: {"value": 30, "unit": "%"}
